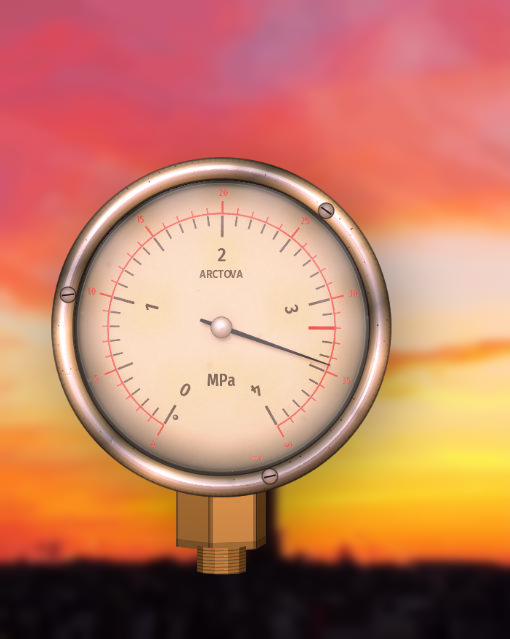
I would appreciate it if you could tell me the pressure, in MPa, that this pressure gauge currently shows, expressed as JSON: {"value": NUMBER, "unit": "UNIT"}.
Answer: {"value": 3.45, "unit": "MPa"}
